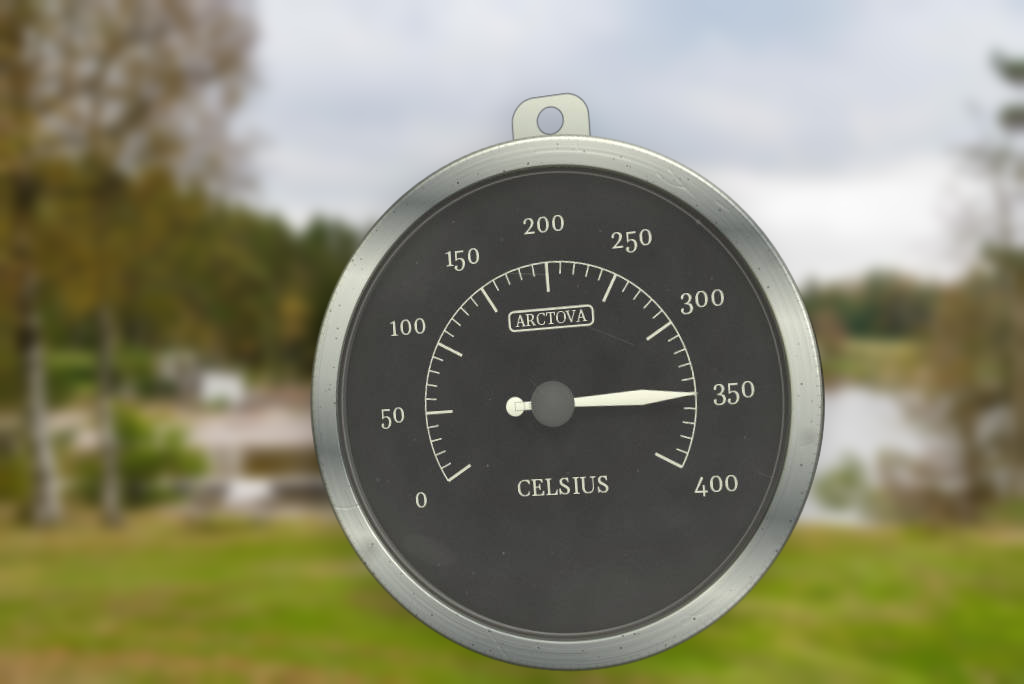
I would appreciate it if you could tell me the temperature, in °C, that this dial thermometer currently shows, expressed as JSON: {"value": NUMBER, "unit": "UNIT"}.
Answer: {"value": 350, "unit": "°C"}
